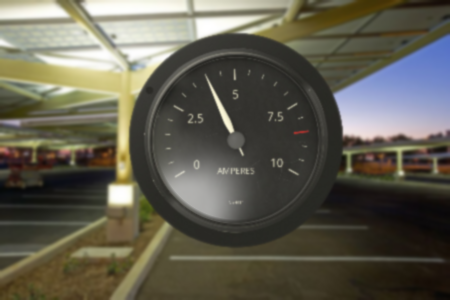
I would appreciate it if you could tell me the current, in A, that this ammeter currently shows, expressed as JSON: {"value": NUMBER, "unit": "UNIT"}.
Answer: {"value": 4, "unit": "A"}
